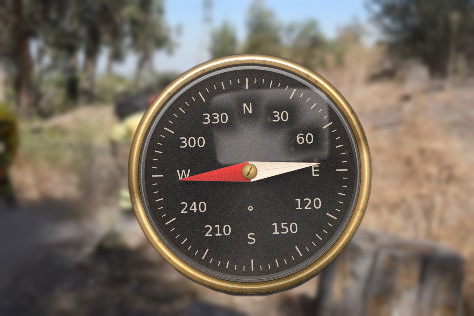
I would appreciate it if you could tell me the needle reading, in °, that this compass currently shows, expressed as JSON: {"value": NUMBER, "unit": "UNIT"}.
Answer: {"value": 265, "unit": "°"}
